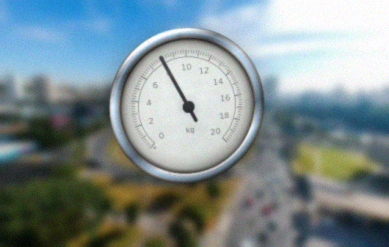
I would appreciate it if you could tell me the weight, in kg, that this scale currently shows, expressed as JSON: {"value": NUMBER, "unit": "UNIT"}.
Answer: {"value": 8, "unit": "kg"}
